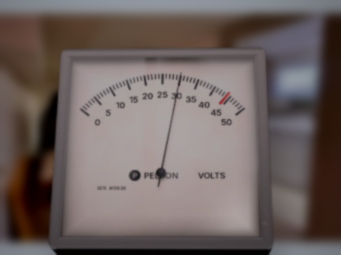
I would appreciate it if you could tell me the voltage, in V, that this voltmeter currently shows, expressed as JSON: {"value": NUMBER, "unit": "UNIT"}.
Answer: {"value": 30, "unit": "V"}
